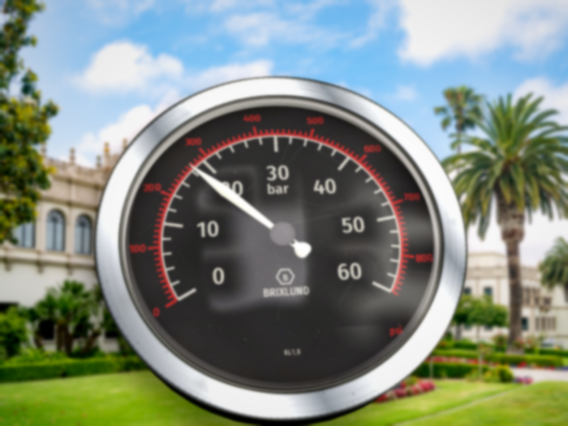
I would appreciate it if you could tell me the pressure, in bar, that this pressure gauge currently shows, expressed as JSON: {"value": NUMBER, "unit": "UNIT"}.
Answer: {"value": 18, "unit": "bar"}
